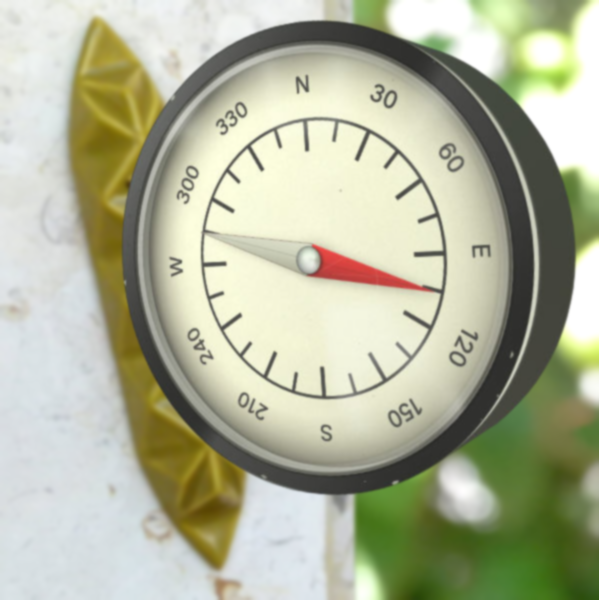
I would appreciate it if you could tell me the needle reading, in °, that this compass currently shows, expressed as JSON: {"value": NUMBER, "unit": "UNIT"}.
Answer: {"value": 105, "unit": "°"}
